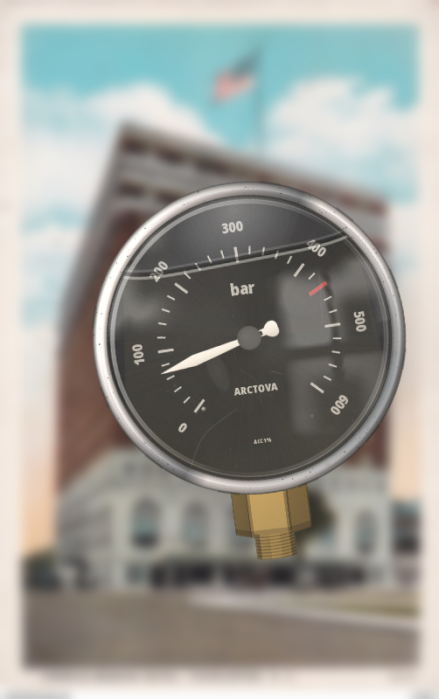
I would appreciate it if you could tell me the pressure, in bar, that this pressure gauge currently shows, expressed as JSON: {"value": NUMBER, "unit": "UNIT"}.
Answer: {"value": 70, "unit": "bar"}
